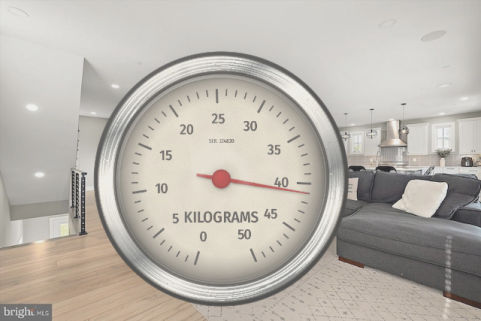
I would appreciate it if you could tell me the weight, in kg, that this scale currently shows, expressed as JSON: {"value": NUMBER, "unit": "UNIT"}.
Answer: {"value": 41, "unit": "kg"}
